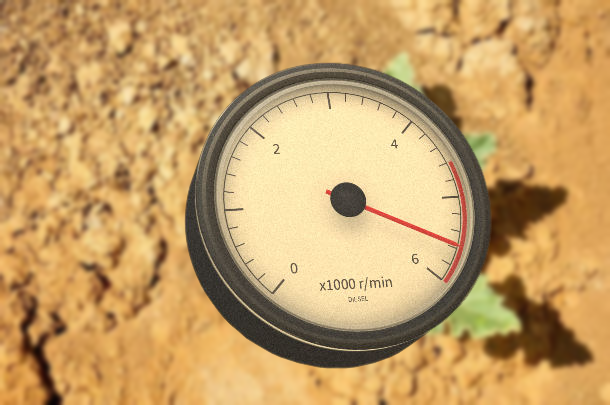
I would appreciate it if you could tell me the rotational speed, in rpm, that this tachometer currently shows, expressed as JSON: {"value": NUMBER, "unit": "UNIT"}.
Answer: {"value": 5600, "unit": "rpm"}
